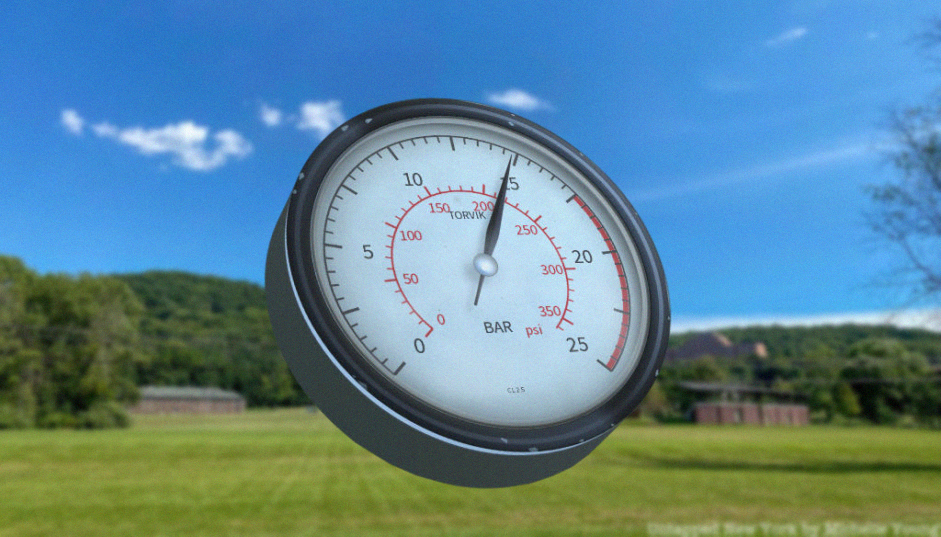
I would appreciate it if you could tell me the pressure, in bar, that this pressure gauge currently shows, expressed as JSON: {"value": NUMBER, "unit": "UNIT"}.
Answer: {"value": 14.75, "unit": "bar"}
